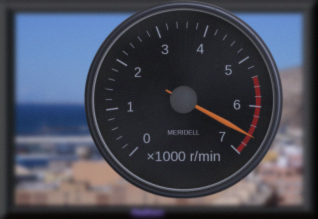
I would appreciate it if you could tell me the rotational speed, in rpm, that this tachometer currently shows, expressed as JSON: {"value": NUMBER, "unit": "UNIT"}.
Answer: {"value": 6600, "unit": "rpm"}
